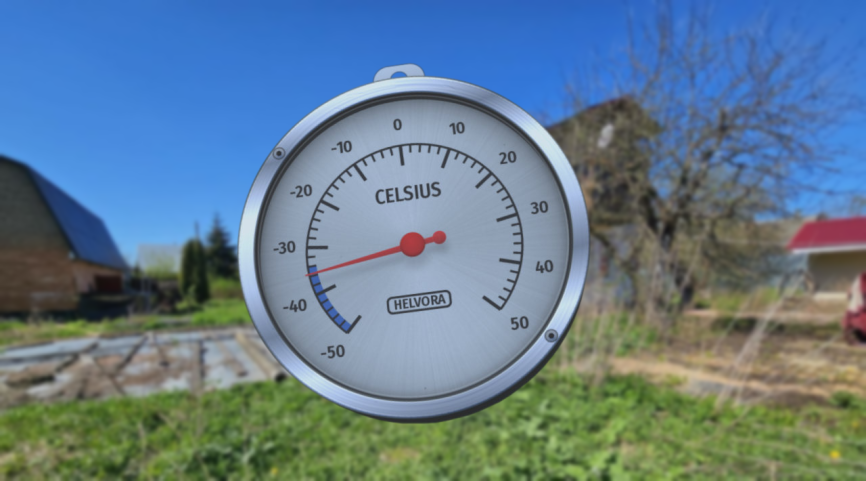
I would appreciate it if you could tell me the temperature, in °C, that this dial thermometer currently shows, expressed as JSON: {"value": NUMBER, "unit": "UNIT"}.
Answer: {"value": -36, "unit": "°C"}
